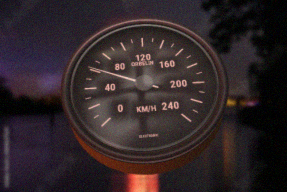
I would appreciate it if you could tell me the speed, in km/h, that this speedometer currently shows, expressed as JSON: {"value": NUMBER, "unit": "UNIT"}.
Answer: {"value": 60, "unit": "km/h"}
